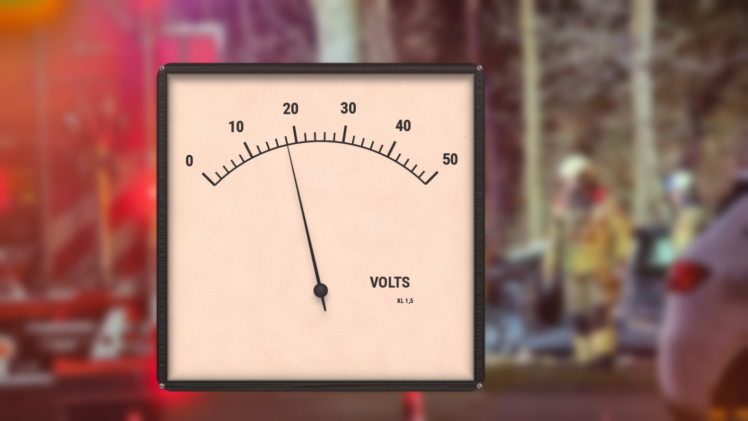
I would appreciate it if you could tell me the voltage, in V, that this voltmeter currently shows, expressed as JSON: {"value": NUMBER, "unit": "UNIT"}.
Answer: {"value": 18, "unit": "V"}
